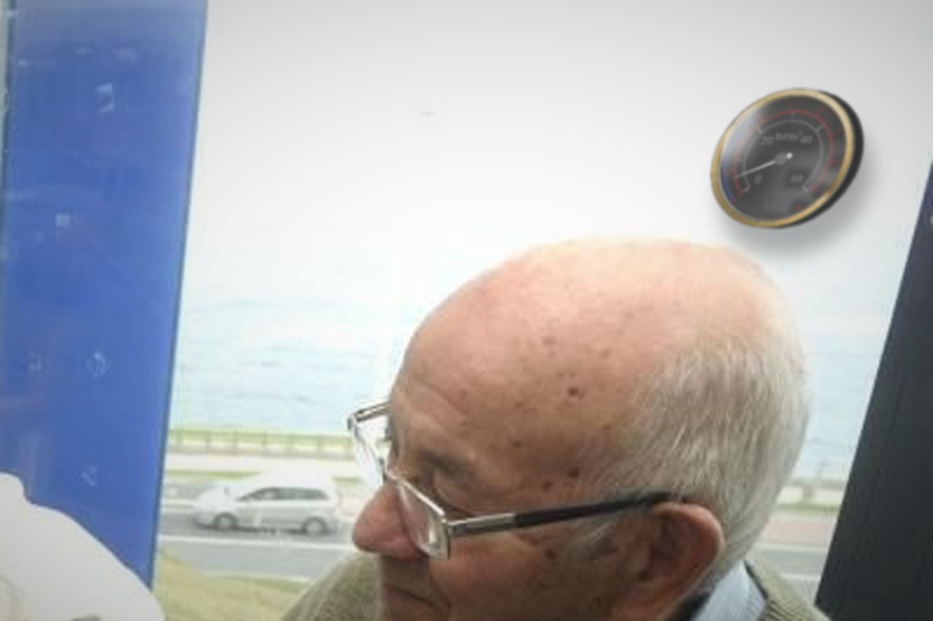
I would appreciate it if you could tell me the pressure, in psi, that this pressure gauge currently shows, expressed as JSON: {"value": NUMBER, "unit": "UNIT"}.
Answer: {"value": 5, "unit": "psi"}
